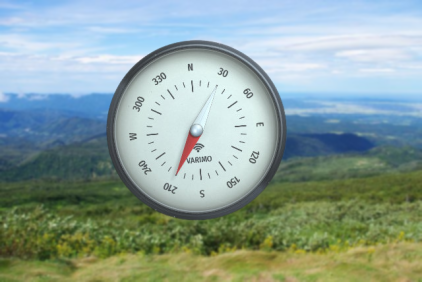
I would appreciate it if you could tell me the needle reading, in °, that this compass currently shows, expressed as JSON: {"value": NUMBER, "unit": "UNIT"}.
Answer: {"value": 210, "unit": "°"}
